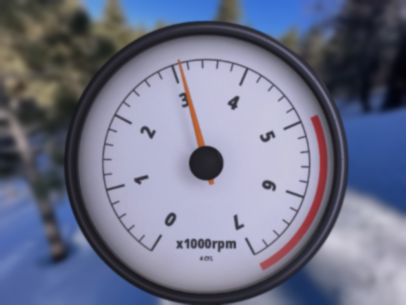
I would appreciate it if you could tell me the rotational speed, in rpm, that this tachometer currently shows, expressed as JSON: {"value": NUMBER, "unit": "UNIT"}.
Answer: {"value": 3100, "unit": "rpm"}
